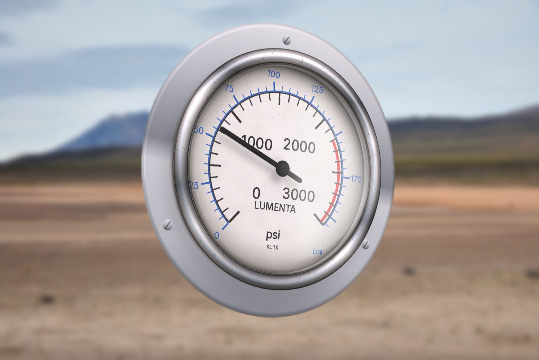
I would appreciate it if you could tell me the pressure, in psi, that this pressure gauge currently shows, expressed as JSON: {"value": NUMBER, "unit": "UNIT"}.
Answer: {"value": 800, "unit": "psi"}
